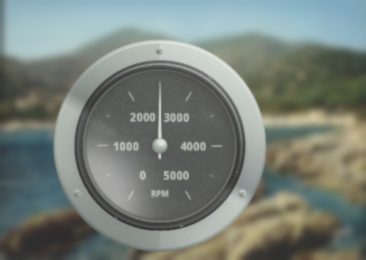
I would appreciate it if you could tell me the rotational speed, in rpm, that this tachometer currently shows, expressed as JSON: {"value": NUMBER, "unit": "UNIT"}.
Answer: {"value": 2500, "unit": "rpm"}
